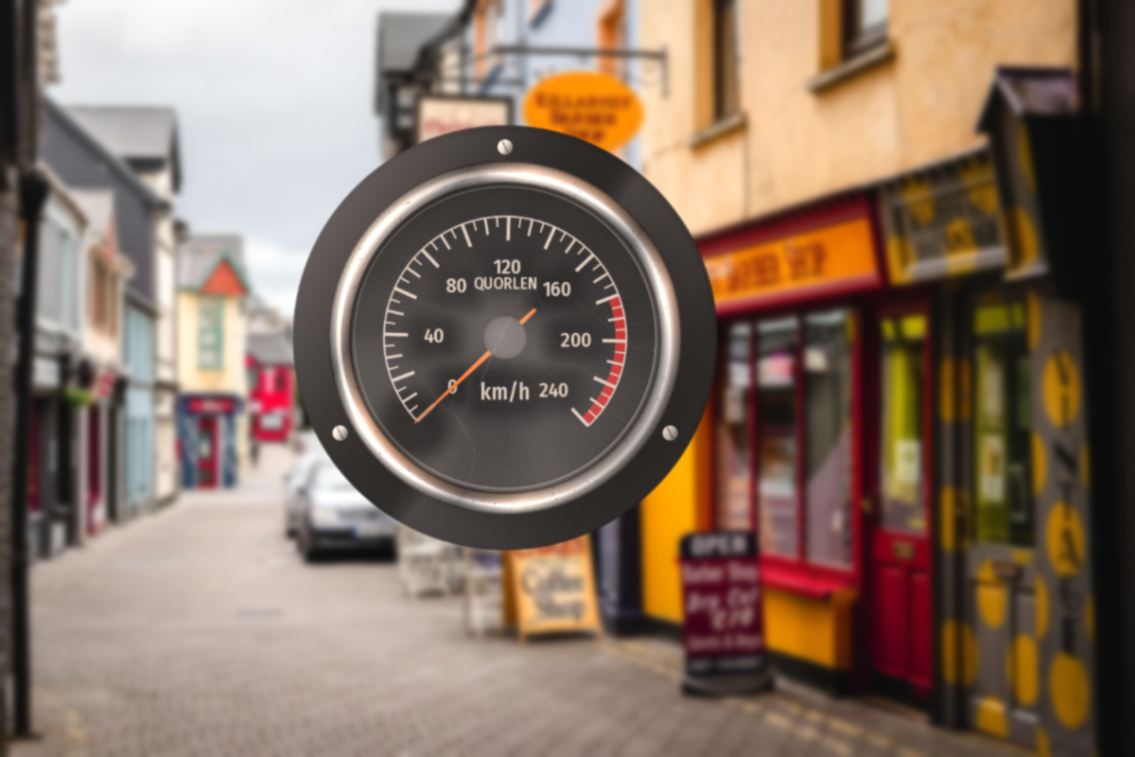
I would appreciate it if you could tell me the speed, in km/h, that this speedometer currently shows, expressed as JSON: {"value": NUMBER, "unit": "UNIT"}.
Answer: {"value": 0, "unit": "km/h"}
